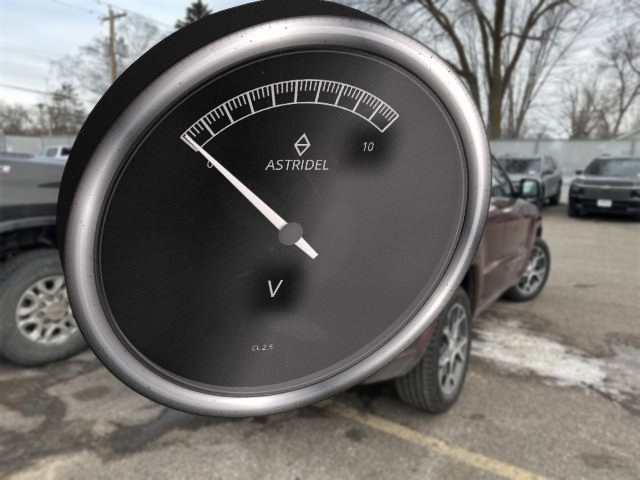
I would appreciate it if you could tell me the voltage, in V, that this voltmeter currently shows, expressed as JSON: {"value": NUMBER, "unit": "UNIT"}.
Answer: {"value": 0.2, "unit": "V"}
